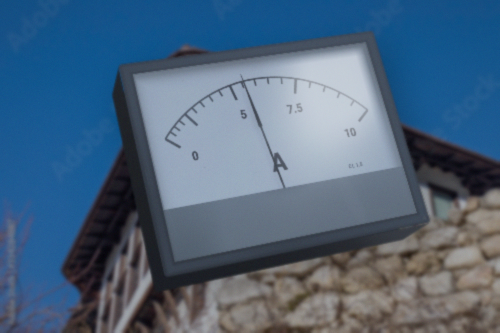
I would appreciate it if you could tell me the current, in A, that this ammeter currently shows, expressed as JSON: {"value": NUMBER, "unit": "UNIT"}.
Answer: {"value": 5.5, "unit": "A"}
